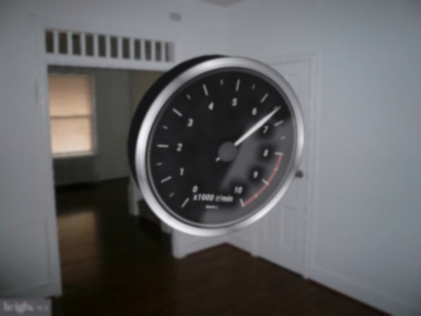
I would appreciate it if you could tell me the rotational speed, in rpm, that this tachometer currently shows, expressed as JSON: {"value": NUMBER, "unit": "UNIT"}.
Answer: {"value": 6500, "unit": "rpm"}
